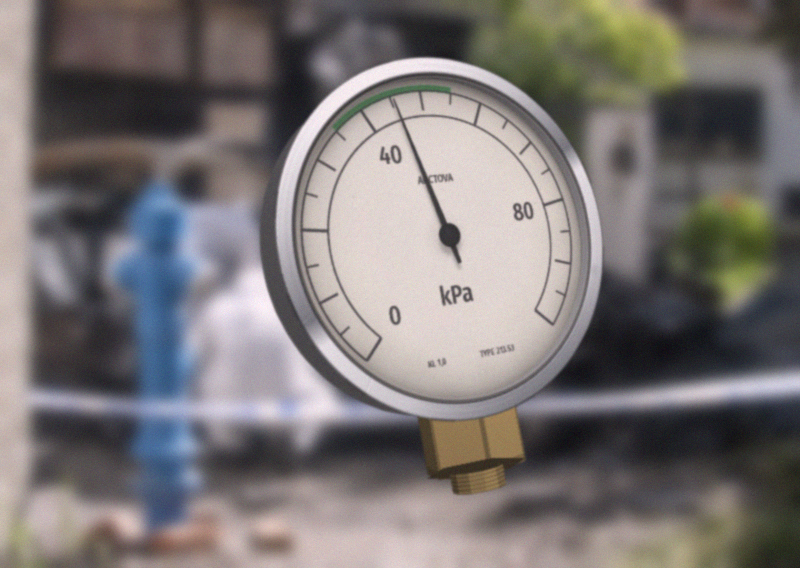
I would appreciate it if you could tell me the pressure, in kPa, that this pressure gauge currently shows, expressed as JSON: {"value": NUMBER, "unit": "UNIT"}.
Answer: {"value": 45, "unit": "kPa"}
